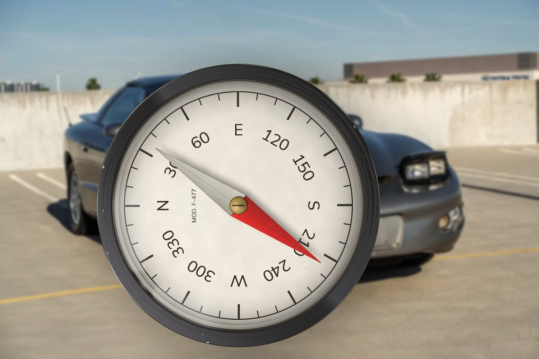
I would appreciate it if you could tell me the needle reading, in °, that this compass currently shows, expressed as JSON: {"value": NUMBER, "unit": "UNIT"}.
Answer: {"value": 215, "unit": "°"}
